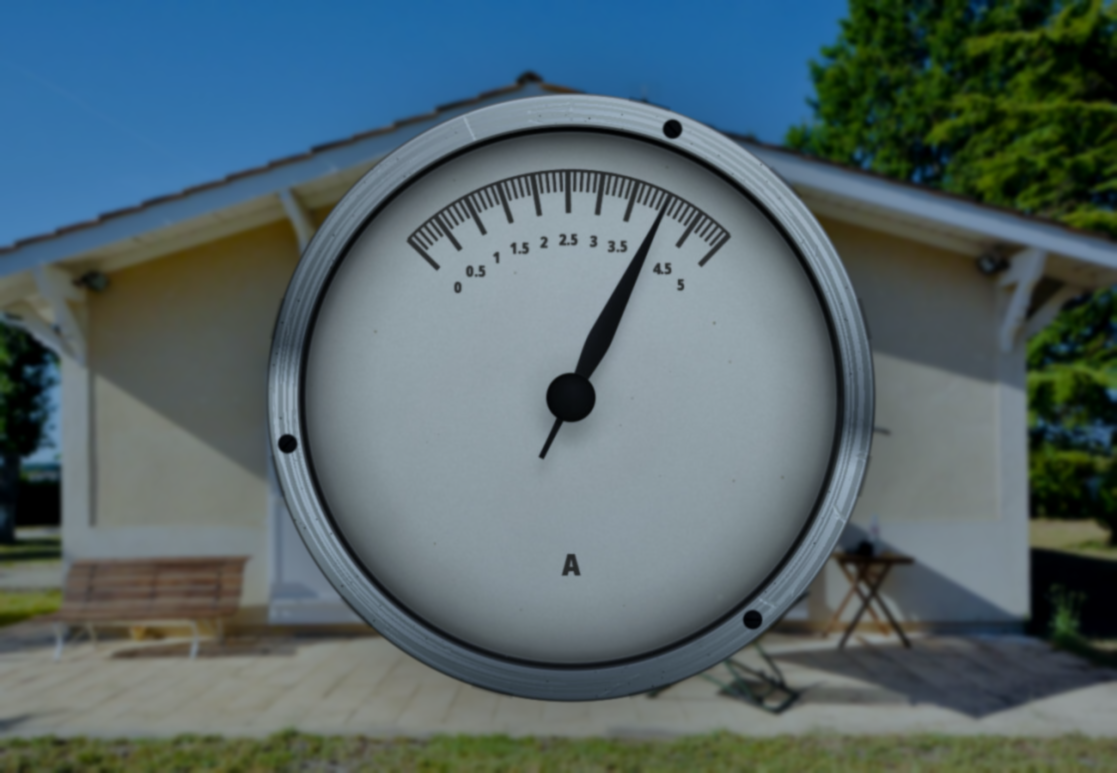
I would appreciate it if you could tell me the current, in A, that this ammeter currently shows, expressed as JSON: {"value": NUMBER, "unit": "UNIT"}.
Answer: {"value": 4, "unit": "A"}
